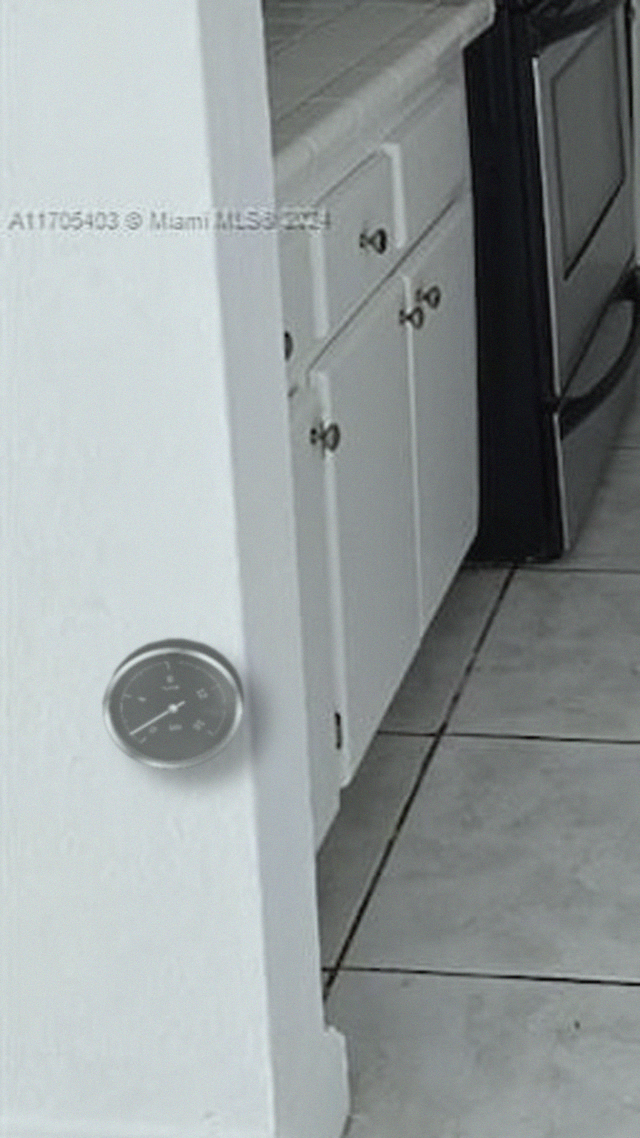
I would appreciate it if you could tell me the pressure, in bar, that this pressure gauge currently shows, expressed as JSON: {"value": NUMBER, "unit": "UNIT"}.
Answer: {"value": 1, "unit": "bar"}
